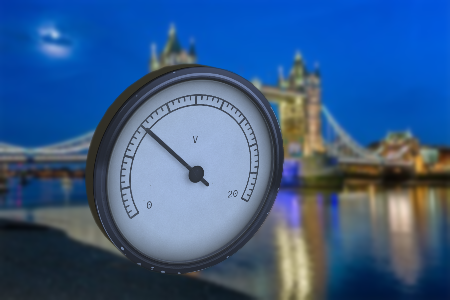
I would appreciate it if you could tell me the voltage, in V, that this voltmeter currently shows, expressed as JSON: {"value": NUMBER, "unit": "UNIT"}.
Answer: {"value": 6, "unit": "V"}
